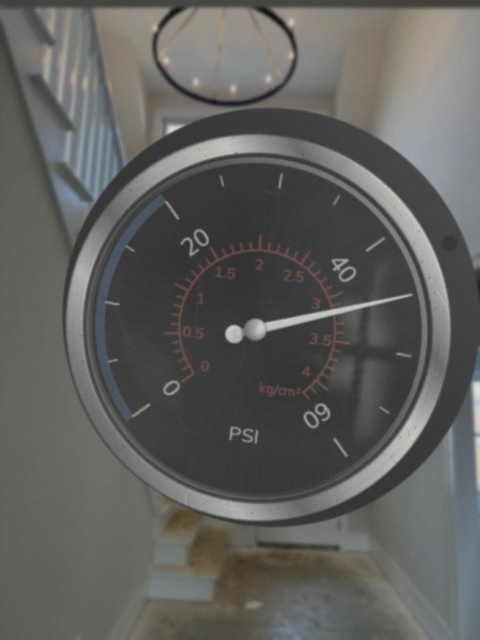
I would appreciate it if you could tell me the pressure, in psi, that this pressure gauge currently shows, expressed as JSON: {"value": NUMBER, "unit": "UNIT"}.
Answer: {"value": 45, "unit": "psi"}
